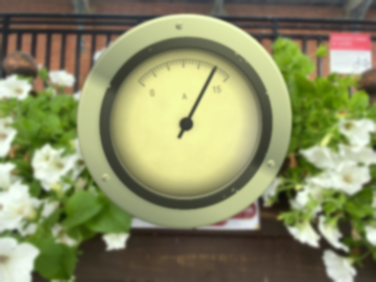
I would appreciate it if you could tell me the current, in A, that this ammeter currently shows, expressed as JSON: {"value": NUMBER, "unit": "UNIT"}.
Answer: {"value": 12.5, "unit": "A"}
